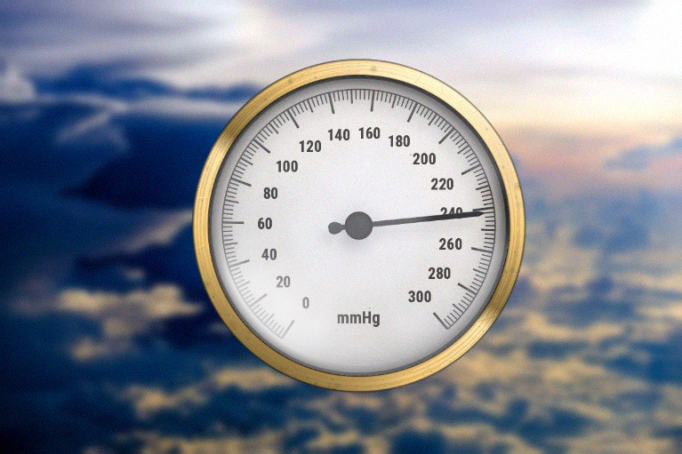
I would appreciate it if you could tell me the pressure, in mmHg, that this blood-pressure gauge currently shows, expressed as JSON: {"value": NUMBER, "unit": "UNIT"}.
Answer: {"value": 242, "unit": "mmHg"}
